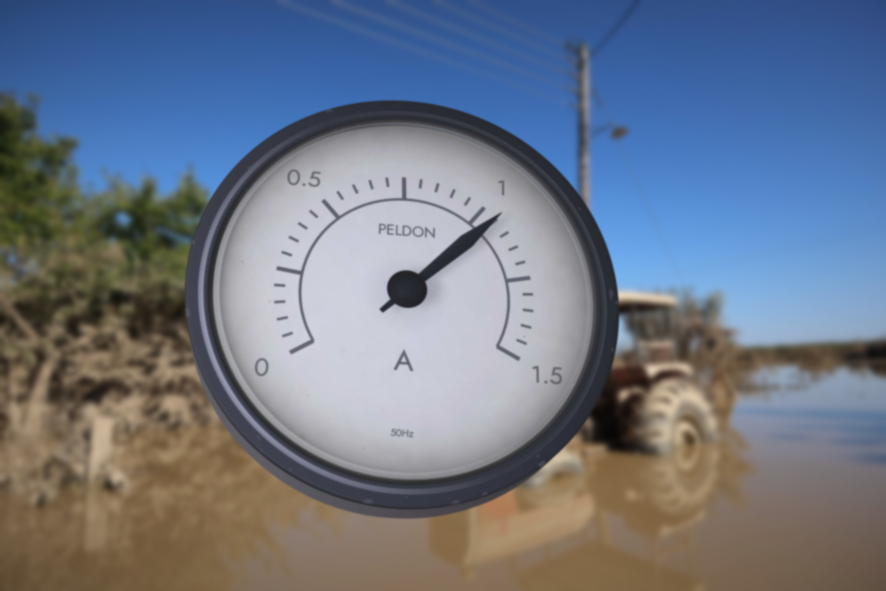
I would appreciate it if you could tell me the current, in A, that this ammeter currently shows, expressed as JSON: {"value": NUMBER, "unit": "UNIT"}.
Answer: {"value": 1.05, "unit": "A"}
